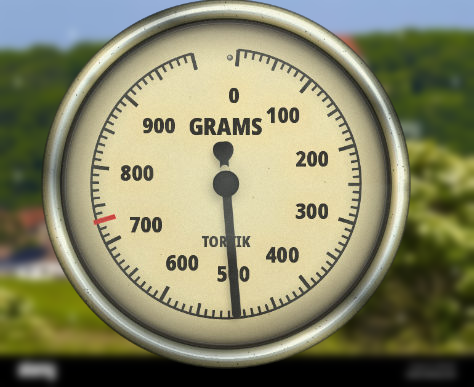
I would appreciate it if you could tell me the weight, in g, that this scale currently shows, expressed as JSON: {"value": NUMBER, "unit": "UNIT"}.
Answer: {"value": 500, "unit": "g"}
